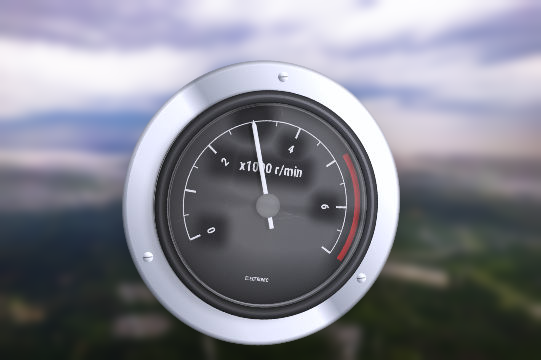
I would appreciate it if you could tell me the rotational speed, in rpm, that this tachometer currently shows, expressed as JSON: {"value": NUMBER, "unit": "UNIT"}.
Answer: {"value": 3000, "unit": "rpm"}
